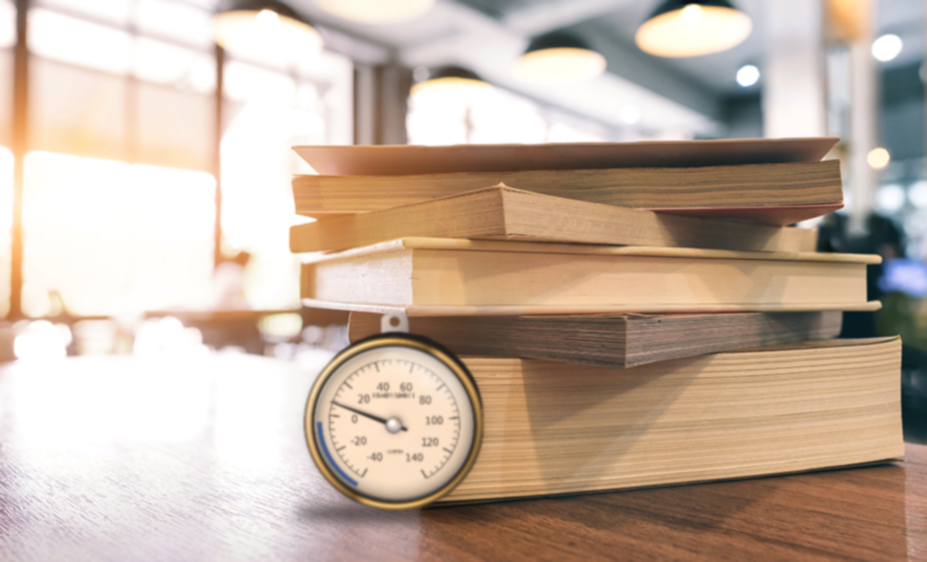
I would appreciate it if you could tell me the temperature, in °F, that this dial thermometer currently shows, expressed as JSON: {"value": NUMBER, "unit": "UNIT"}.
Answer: {"value": 8, "unit": "°F"}
